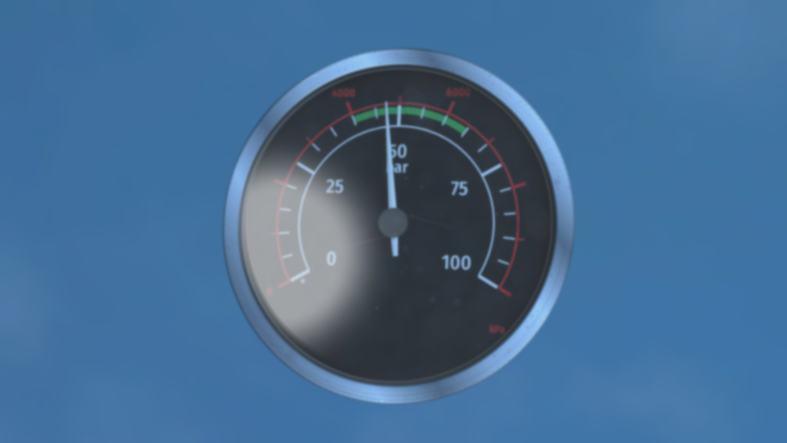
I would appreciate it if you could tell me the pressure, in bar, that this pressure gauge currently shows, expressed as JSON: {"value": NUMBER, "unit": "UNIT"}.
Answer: {"value": 47.5, "unit": "bar"}
